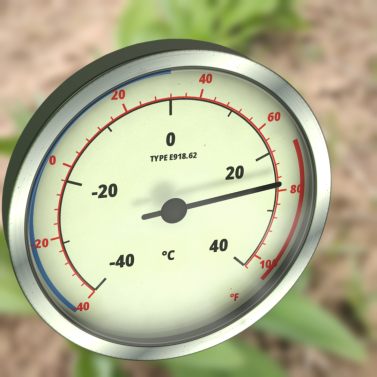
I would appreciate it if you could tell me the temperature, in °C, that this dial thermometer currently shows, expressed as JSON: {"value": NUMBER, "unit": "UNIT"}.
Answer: {"value": 25, "unit": "°C"}
